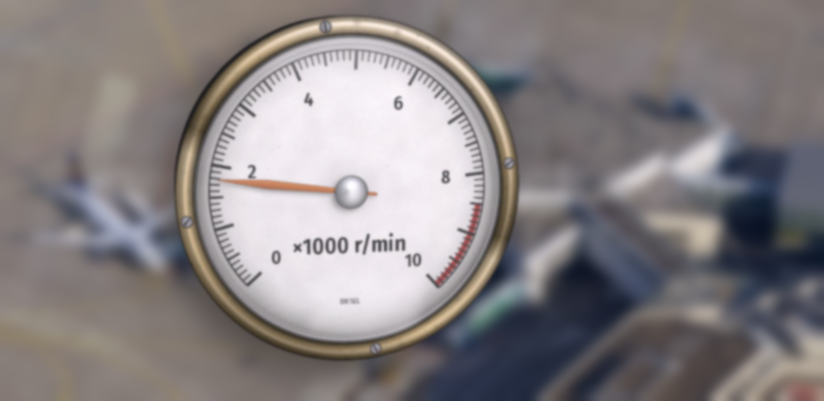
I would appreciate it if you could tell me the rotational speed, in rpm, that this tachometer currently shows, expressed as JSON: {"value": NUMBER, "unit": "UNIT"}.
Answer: {"value": 1800, "unit": "rpm"}
